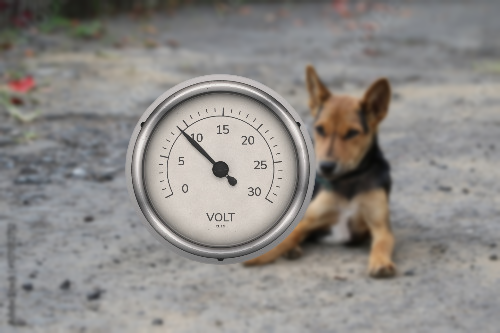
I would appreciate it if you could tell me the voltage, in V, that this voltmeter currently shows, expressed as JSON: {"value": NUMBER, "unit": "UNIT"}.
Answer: {"value": 9, "unit": "V"}
